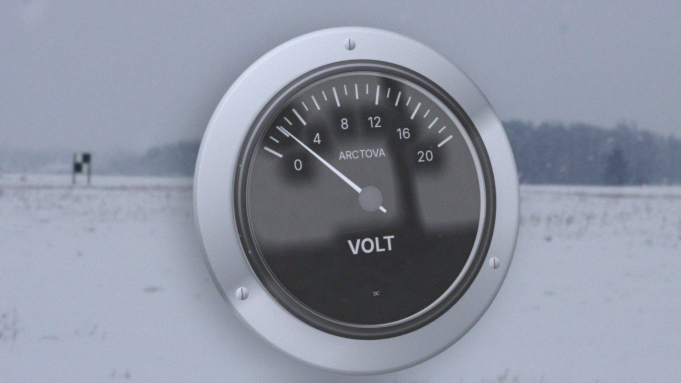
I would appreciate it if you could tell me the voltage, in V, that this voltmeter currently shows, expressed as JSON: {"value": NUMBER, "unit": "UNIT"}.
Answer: {"value": 2, "unit": "V"}
